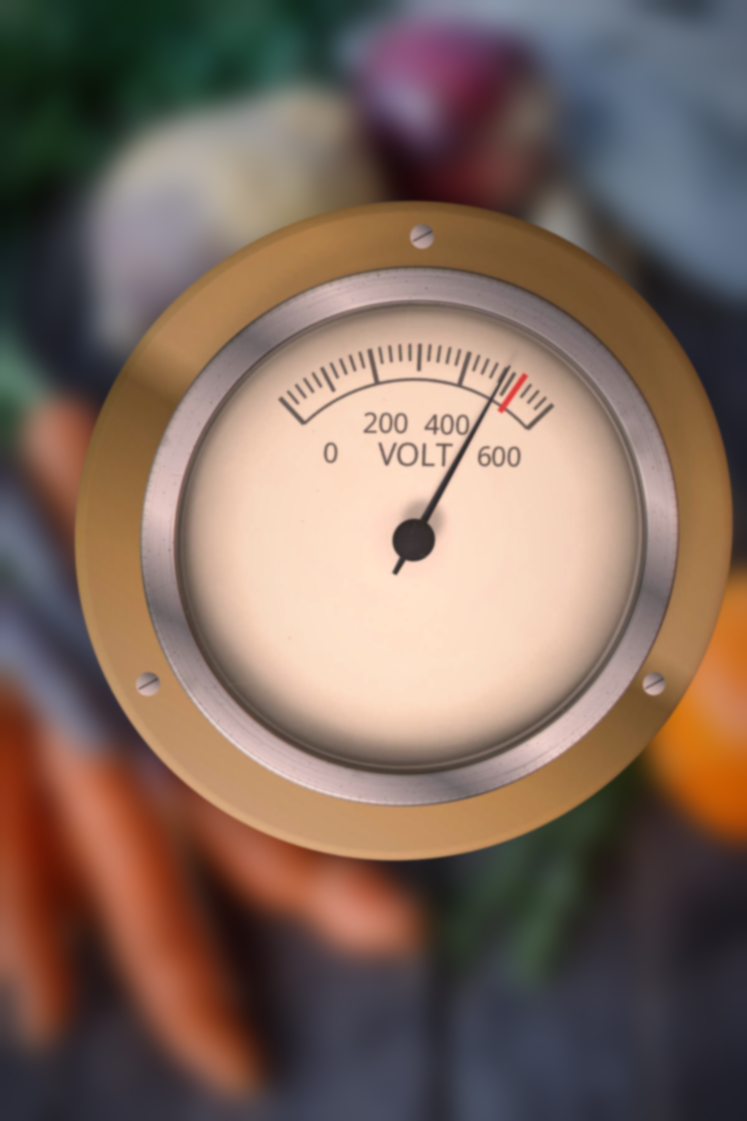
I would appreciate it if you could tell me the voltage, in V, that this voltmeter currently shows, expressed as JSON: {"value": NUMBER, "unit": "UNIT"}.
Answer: {"value": 480, "unit": "V"}
